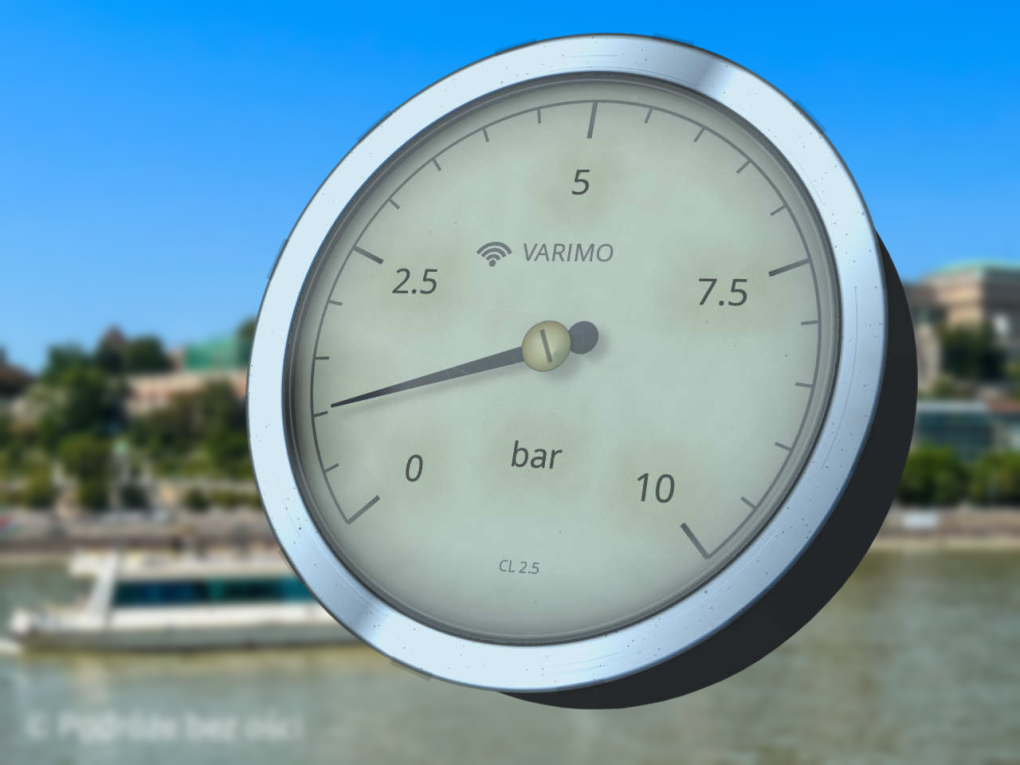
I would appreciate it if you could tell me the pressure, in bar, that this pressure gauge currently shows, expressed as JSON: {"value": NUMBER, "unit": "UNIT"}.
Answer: {"value": 1, "unit": "bar"}
